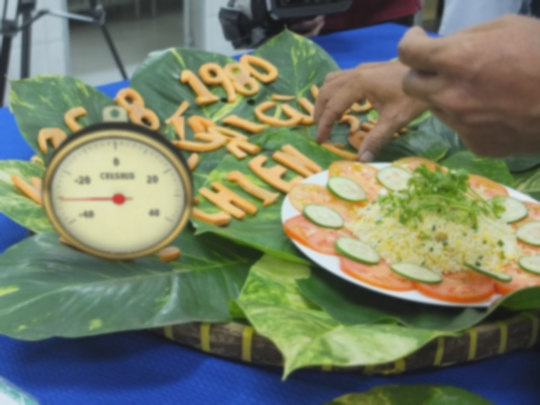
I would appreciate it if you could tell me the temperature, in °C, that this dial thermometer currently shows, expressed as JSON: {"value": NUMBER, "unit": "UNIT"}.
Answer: {"value": -30, "unit": "°C"}
